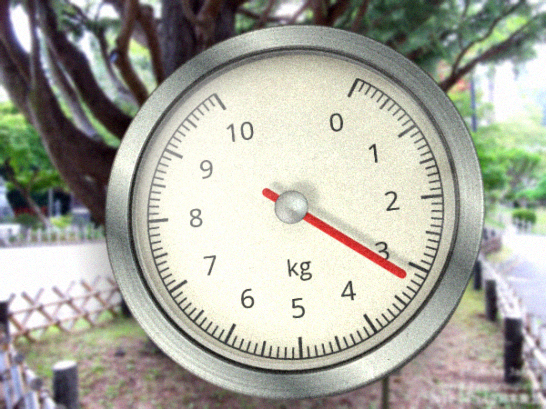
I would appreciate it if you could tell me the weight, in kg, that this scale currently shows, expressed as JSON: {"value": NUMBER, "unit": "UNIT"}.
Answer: {"value": 3.2, "unit": "kg"}
